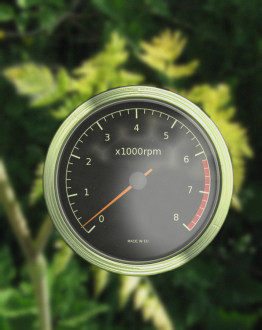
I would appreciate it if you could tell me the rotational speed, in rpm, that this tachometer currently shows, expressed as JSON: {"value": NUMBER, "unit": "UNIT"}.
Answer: {"value": 200, "unit": "rpm"}
